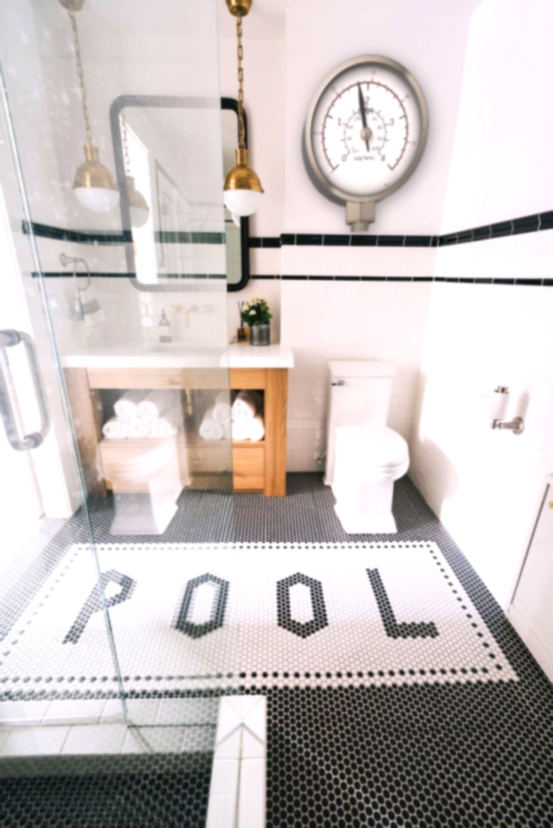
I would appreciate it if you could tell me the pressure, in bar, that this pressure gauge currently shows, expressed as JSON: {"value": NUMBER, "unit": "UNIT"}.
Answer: {"value": 1.8, "unit": "bar"}
